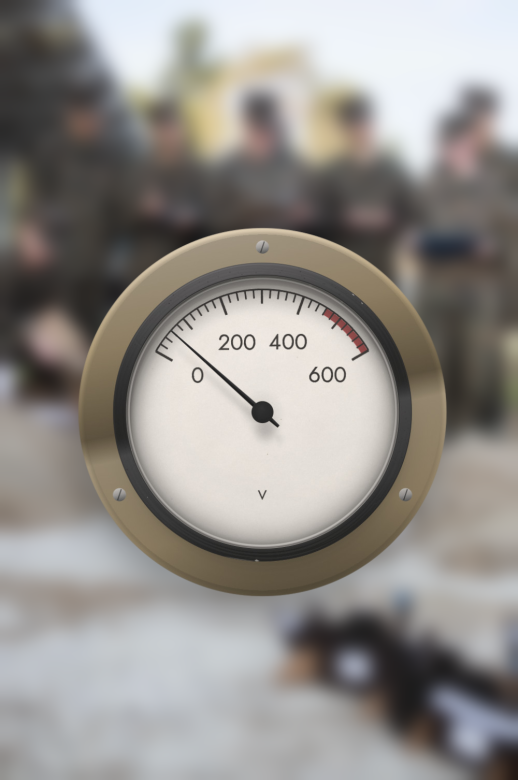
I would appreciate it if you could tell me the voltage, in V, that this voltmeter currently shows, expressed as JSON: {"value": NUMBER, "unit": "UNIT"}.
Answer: {"value": 60, "unit": "V"}
